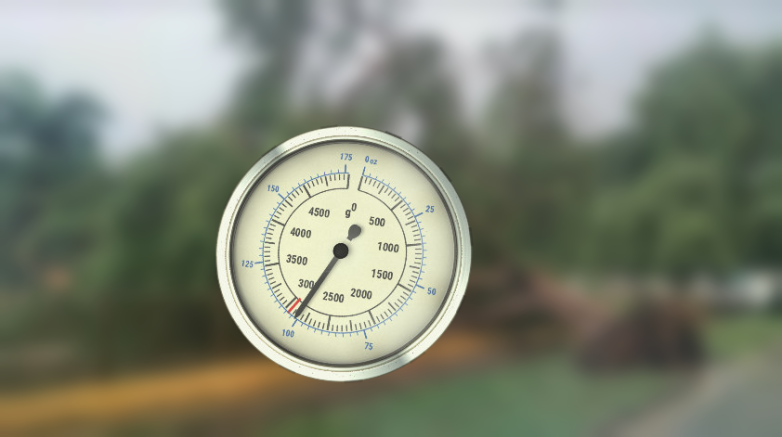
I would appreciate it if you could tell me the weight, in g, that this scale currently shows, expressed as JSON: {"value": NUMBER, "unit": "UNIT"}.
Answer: {"value": 2850, "unit": "g"}
